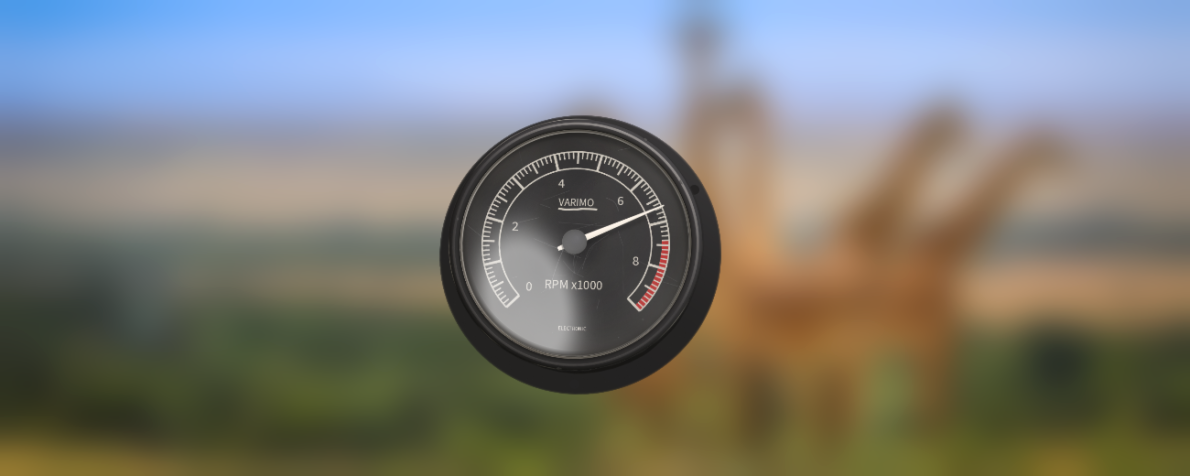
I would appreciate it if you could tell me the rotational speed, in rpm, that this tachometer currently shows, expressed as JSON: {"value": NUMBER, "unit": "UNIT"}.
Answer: {"value": 6700, "unit": "rpm"}
